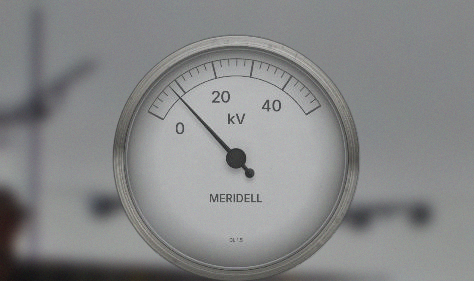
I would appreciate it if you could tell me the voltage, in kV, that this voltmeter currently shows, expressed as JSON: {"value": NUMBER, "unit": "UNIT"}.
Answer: {"value": 8, "unit": "kV"}
